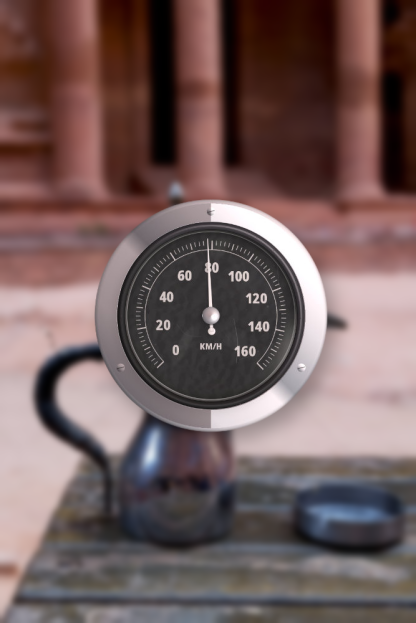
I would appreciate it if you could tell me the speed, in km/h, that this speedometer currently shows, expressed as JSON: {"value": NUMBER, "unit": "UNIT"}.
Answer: {"value": 78, "unit": "km/h"}
